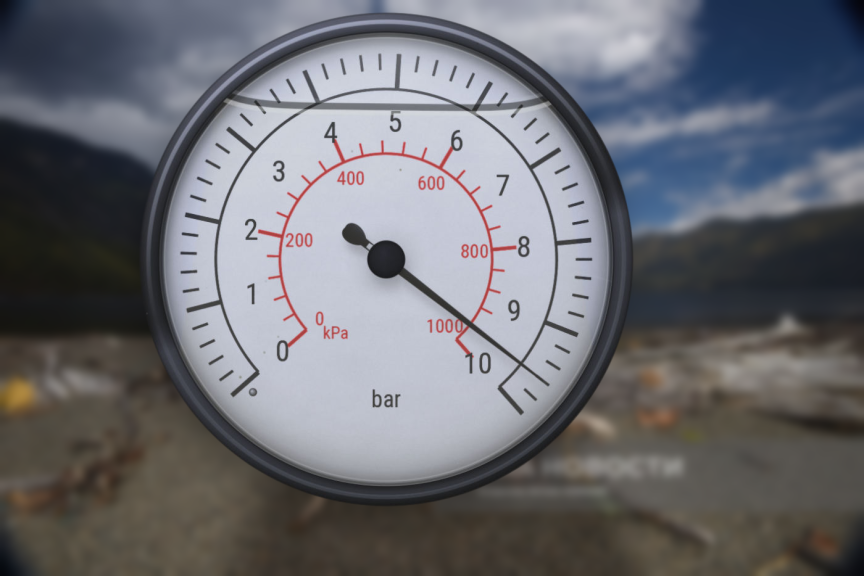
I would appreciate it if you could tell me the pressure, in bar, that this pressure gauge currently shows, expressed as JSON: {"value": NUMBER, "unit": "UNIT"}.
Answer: {"value": 9.6, "unit": "bar"}
